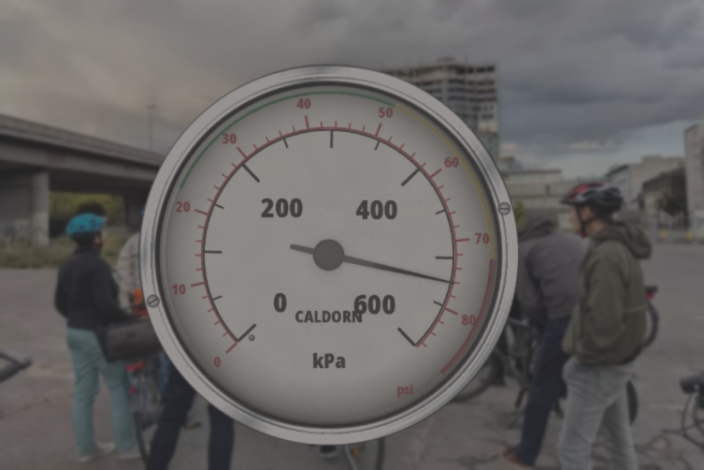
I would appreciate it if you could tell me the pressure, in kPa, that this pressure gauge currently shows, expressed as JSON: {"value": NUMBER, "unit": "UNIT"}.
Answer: {"value": 525, "unit": "kPa"}
